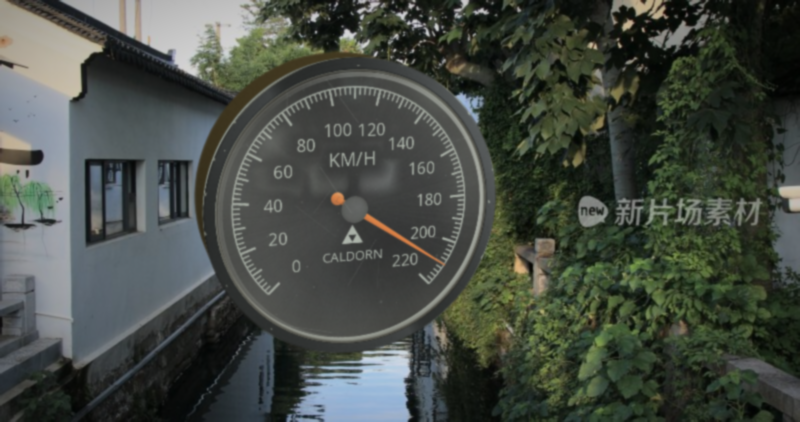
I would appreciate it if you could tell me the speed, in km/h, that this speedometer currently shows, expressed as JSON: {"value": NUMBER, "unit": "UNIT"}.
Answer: {"value": 210, "unit": "km/h"}
